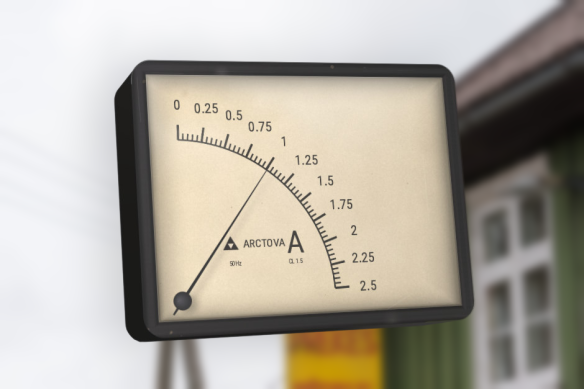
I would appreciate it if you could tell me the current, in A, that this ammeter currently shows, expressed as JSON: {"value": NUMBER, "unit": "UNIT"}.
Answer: {"value": 1, "unit": "A"}
